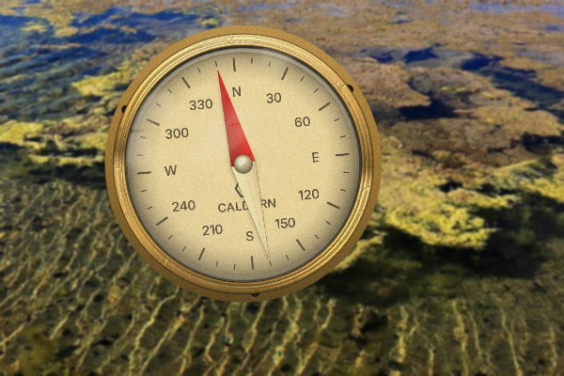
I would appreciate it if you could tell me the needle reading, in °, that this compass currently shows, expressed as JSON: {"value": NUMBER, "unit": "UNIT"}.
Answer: {"value": 350, "unit": "°"}
